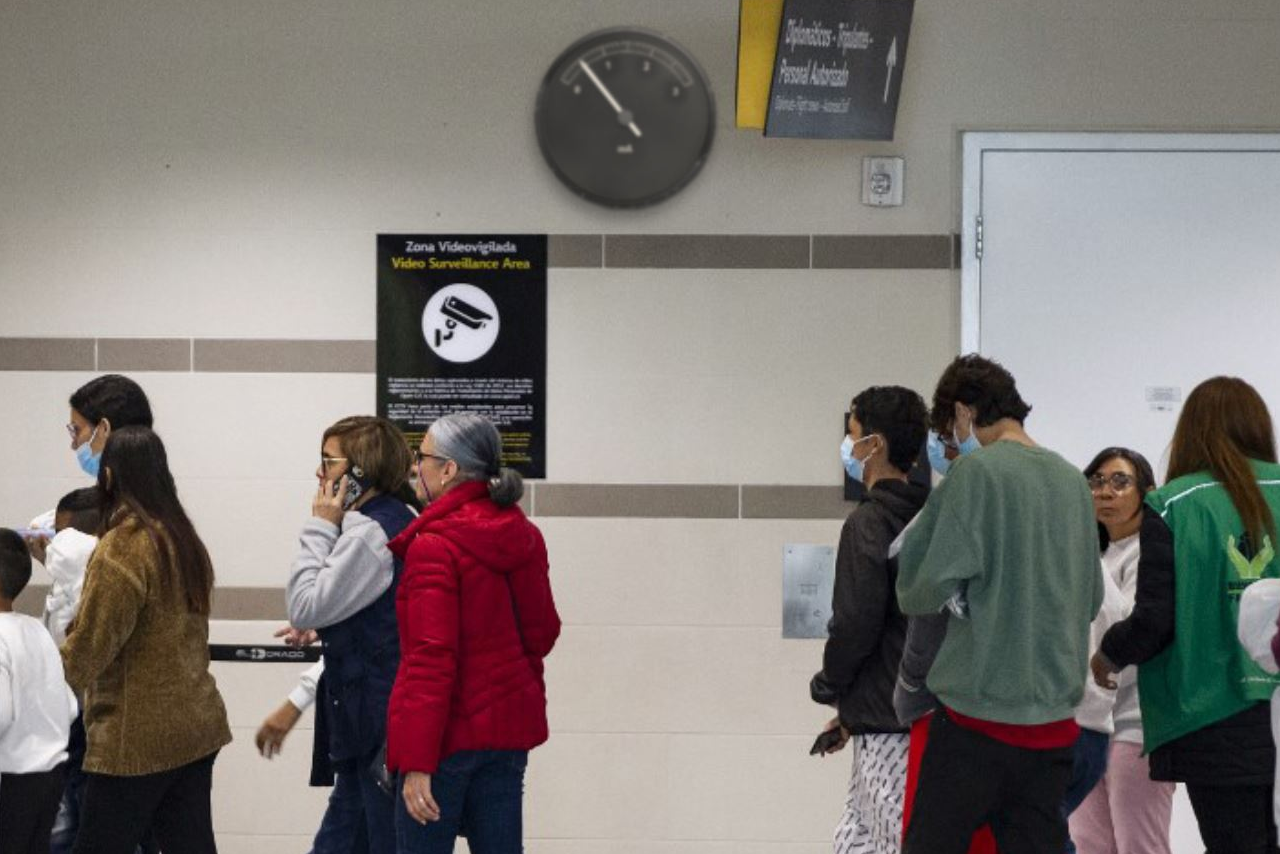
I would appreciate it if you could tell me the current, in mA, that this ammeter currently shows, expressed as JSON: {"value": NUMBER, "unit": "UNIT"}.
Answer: {"value": 0.5, "unit": "mA"}
